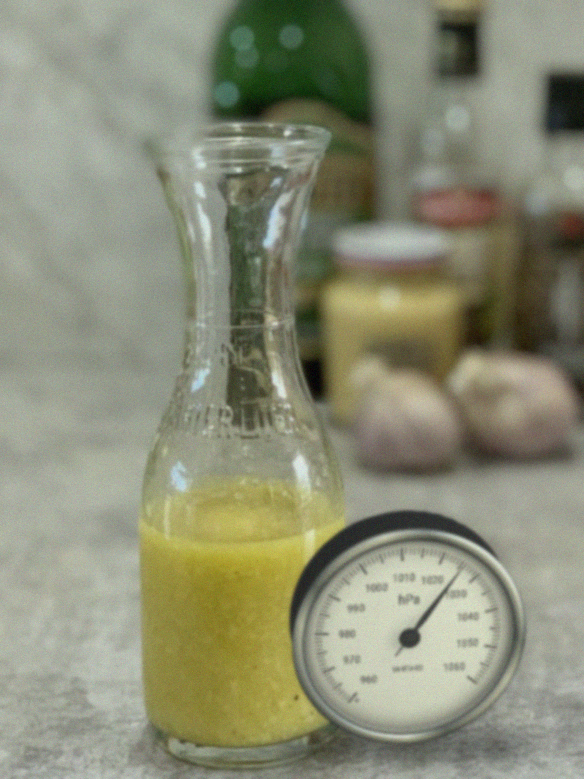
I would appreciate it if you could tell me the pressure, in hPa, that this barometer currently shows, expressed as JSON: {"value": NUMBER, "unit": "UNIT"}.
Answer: {"value": 1025, "unit": "hPa"}
